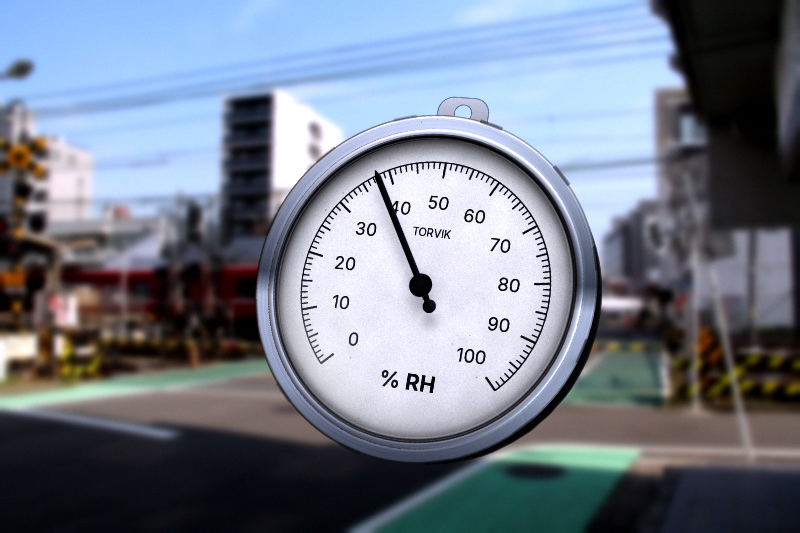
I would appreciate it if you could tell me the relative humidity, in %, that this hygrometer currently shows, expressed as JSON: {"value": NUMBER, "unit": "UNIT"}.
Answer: {"value": 38, "unit": "%"}
